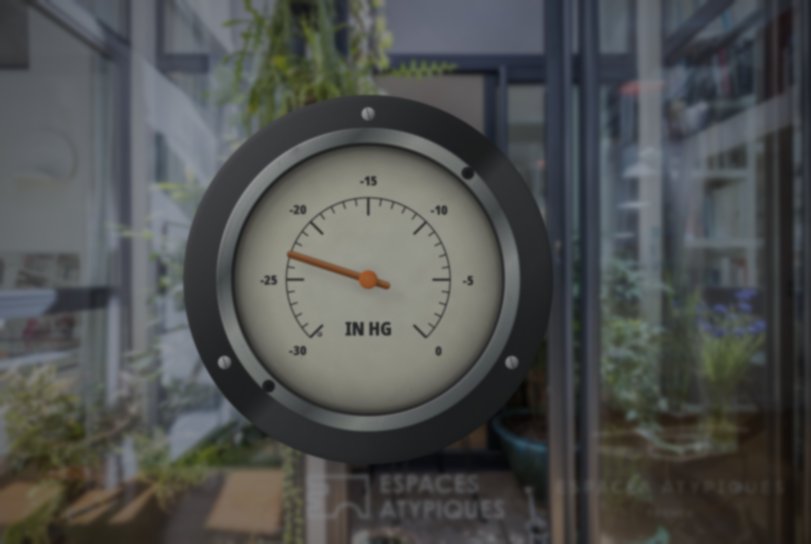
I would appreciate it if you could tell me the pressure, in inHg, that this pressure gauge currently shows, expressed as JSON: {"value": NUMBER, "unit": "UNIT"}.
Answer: {"value": -23, "unit": "inHg"}
